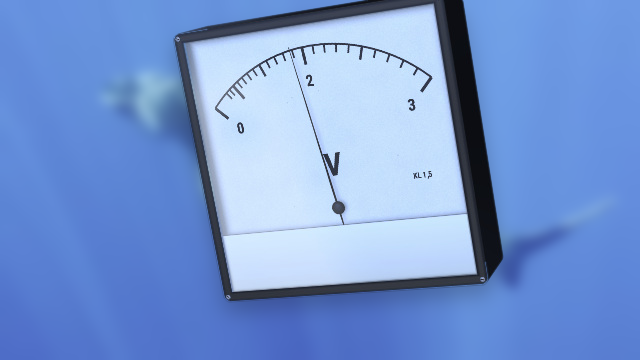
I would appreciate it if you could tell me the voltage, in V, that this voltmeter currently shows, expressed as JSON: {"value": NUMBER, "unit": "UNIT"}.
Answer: {"value": 1.9, "unit": "V"}
